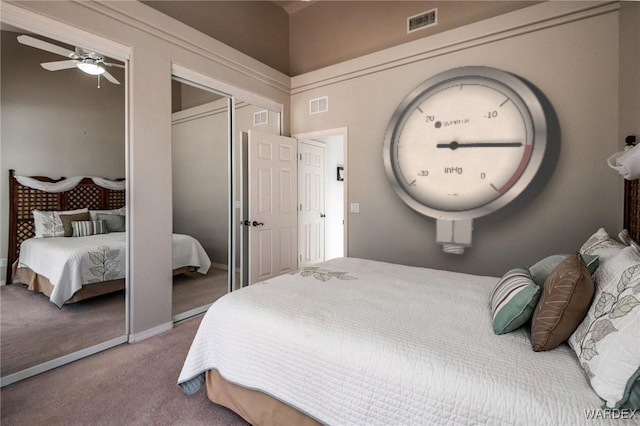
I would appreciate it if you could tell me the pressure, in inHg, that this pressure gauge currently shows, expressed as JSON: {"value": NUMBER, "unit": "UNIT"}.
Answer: {"value": -5, "unit": "inHg"}
